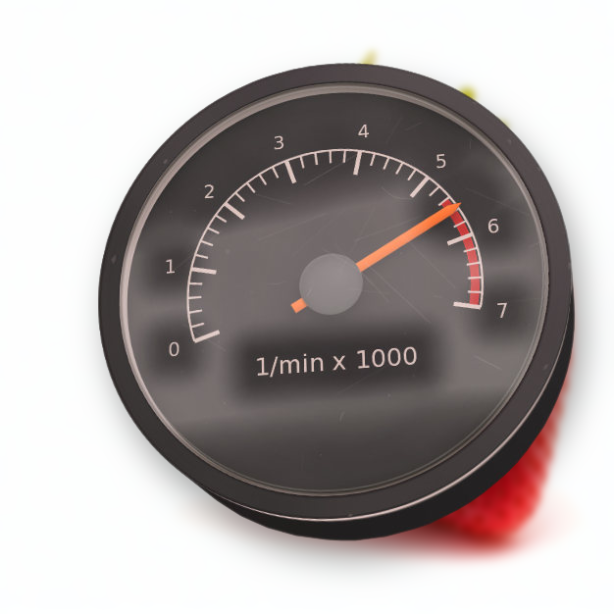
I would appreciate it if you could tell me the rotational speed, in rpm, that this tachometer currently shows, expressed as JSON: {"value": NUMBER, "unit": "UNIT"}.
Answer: {"value": 5600, "unit": "rpm"}
